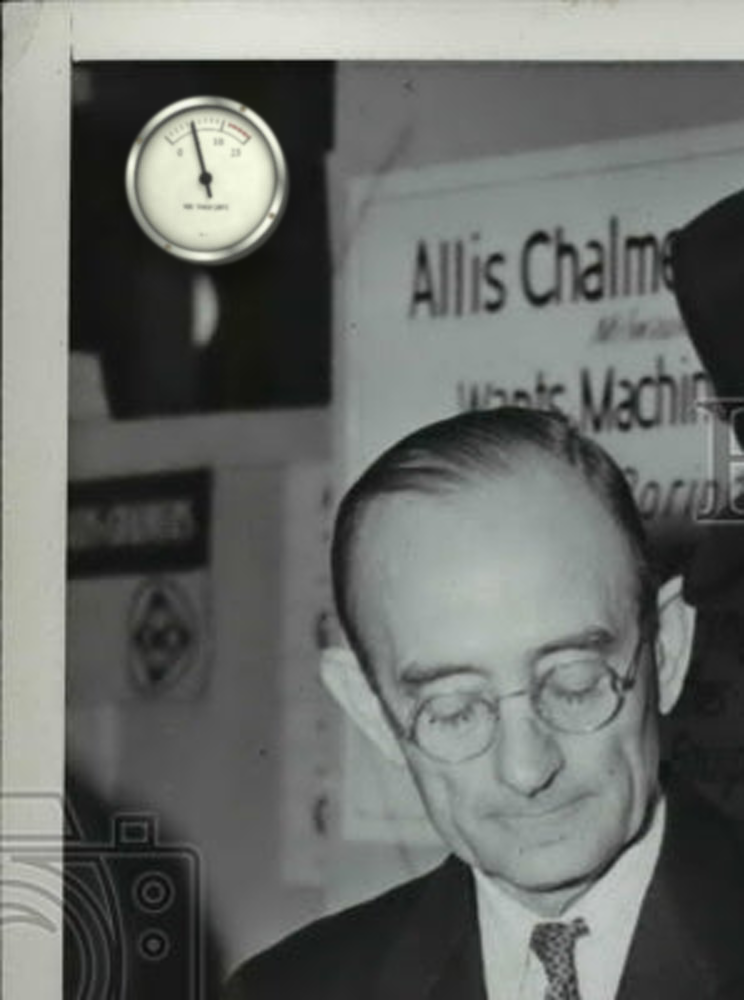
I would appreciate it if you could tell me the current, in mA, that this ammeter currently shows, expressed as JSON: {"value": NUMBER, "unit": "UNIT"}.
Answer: {"value": 5, "unit": "mA"}
